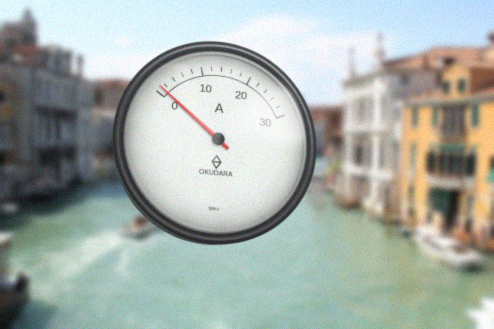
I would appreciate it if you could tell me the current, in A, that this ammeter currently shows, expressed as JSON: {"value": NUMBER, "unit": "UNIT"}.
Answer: {"value": 1, "unit": "A"}
